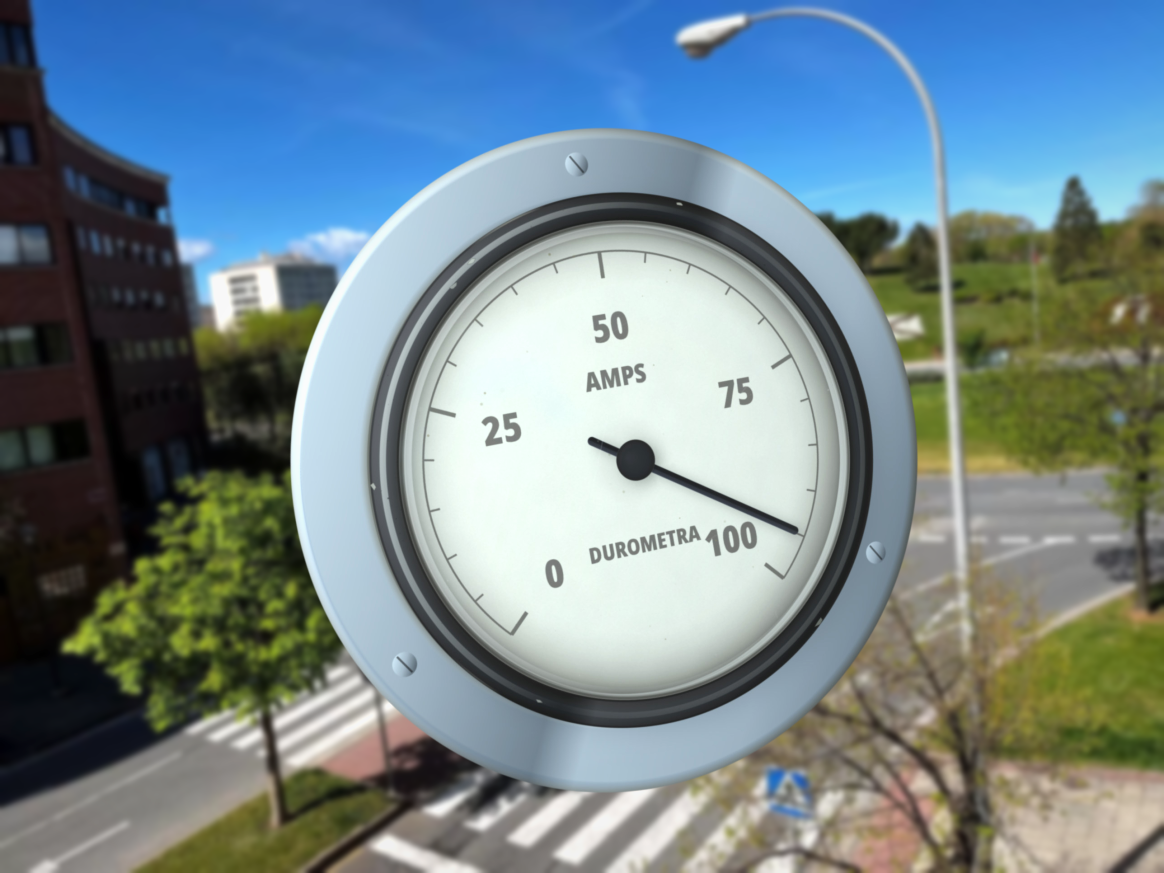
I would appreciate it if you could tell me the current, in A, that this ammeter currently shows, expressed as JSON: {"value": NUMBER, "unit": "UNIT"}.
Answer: {"value": 95, "unit": "A"}
